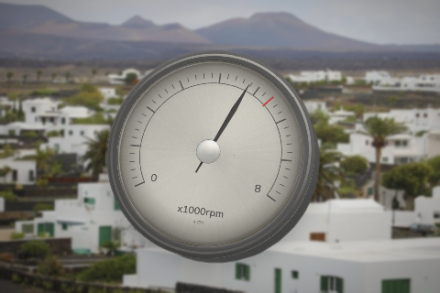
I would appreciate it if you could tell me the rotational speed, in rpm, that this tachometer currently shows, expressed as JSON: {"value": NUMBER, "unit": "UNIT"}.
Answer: {"value": 4800, "unit": "rpm"}
